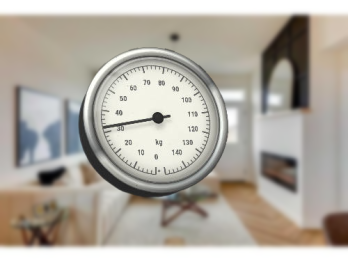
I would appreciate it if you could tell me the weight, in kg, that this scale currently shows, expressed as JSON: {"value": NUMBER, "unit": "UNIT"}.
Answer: {"value": 32, "unit": "kg"}
